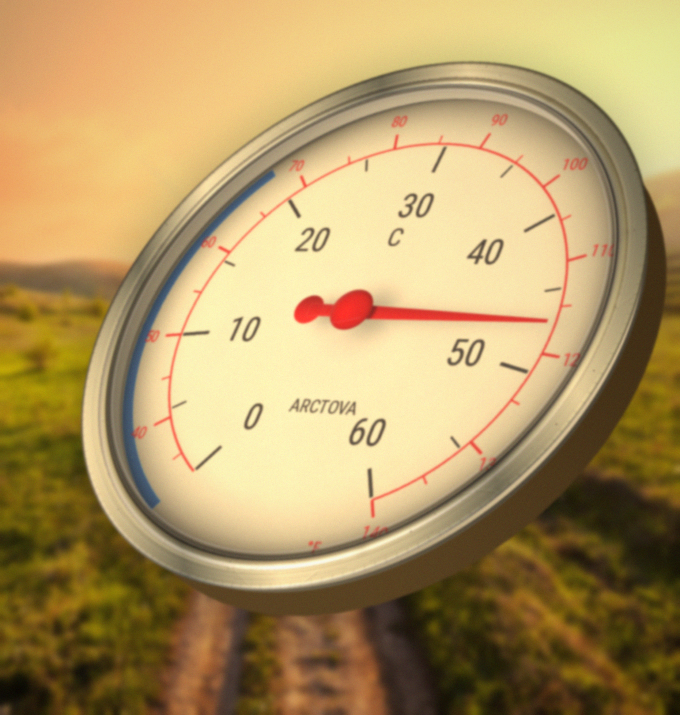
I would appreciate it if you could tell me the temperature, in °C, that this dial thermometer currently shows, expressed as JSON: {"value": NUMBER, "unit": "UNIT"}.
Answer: {"value": 47.5, "unit": "°C"}
